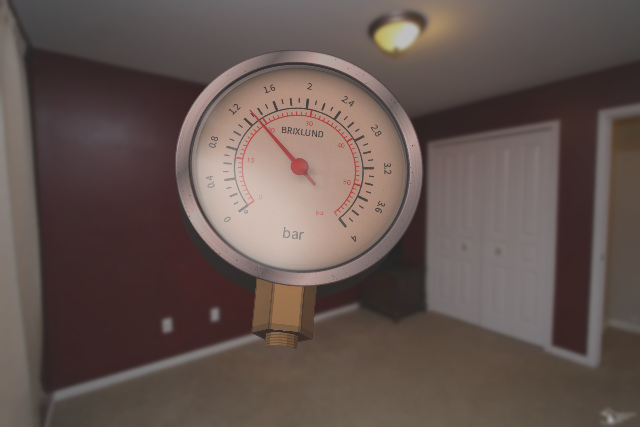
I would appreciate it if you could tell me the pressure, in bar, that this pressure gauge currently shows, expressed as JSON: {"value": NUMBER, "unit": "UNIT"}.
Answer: {"value": 1.3, "unit": "bar"}
